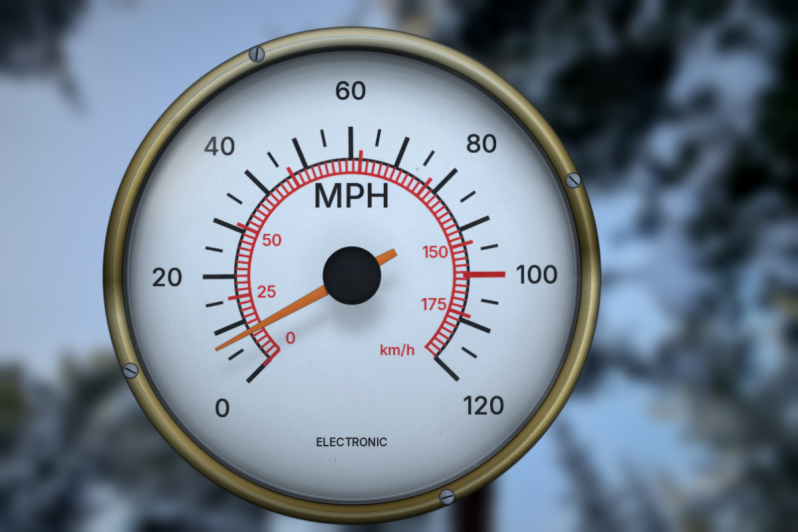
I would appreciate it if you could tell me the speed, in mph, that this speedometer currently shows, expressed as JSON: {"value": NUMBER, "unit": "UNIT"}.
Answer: {"value": 7.5, "unit": "mph"}
